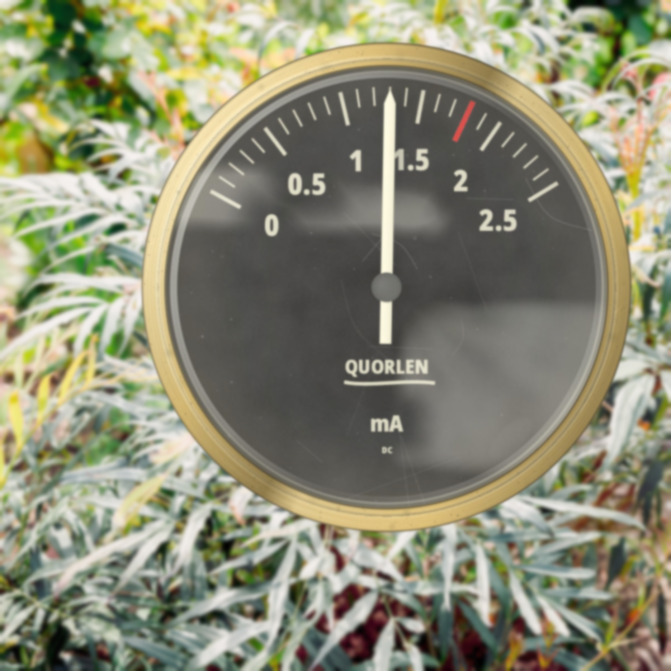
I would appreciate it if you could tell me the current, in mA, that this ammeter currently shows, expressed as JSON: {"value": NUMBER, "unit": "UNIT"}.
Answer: {"value": 1.3, "unit": "mA"}
